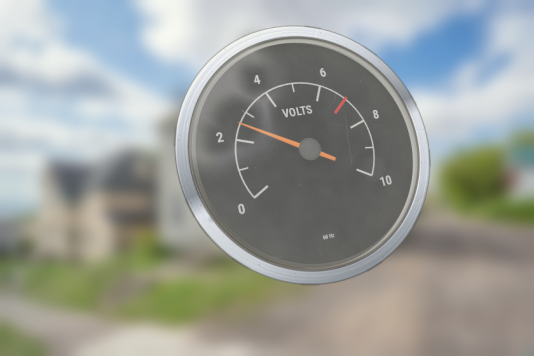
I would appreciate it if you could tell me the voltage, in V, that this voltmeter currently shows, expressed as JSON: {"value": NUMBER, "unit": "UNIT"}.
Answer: {"value": 2.5, "unit": "V"}
